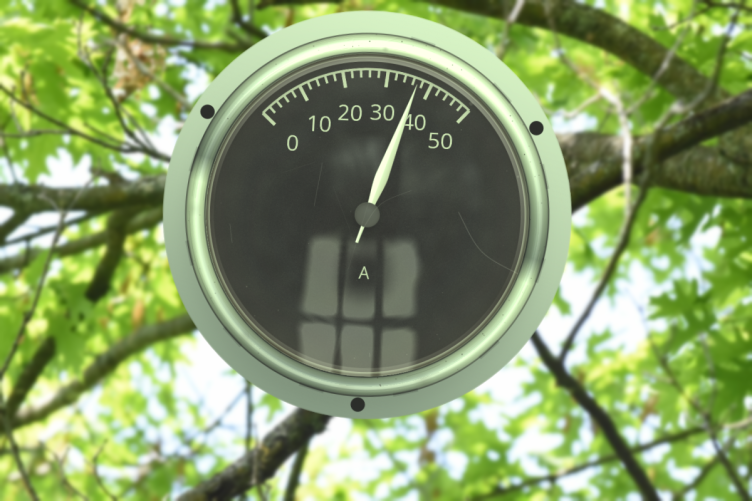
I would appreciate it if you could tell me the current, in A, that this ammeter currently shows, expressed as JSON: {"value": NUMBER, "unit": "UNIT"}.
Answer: {"value": 37, "unit": "A"}
